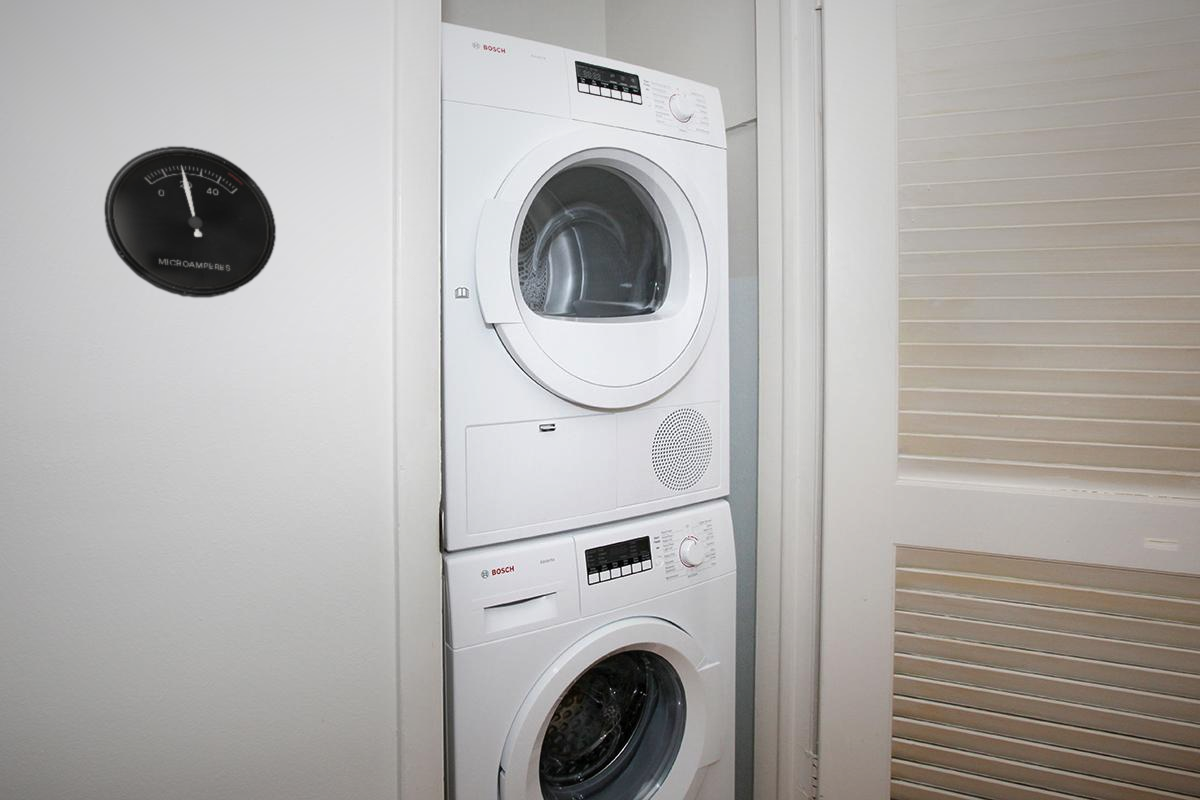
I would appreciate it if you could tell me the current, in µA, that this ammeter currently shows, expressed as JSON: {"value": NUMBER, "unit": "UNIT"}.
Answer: {"value": 20, "unit": "µA"}
